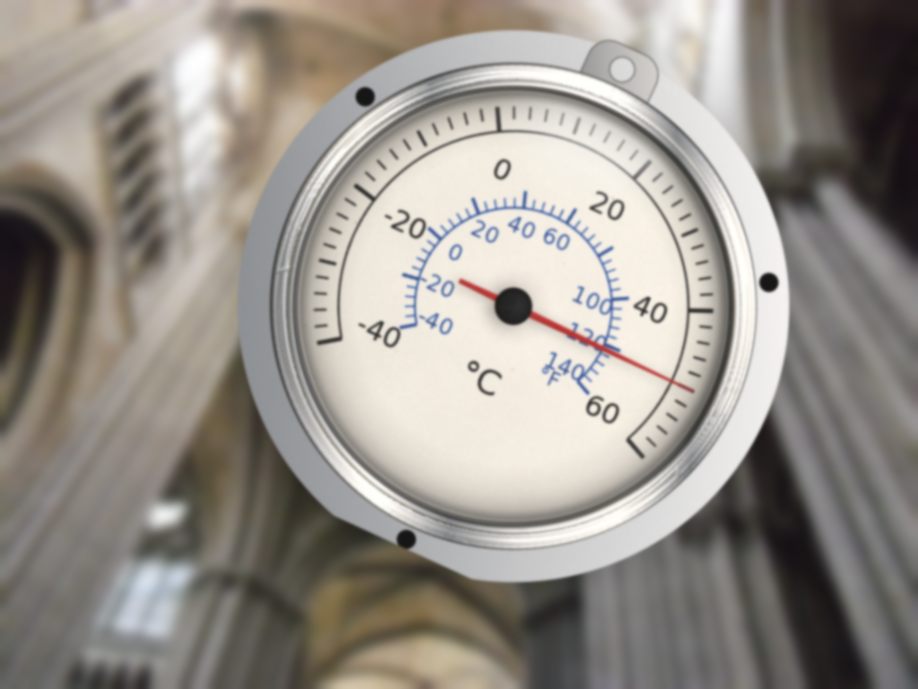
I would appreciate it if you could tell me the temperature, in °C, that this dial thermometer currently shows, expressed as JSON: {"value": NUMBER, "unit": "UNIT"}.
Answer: {"value": 50, "unit": "°C"}
